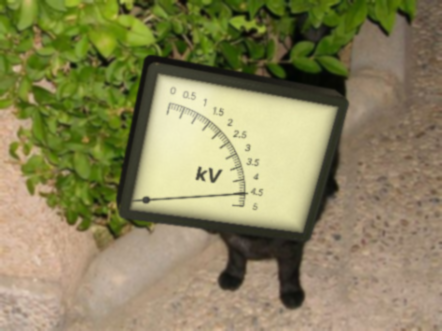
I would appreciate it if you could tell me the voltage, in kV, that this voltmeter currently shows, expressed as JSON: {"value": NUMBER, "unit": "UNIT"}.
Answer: {"value": 4.5, "unit": "kV"}
